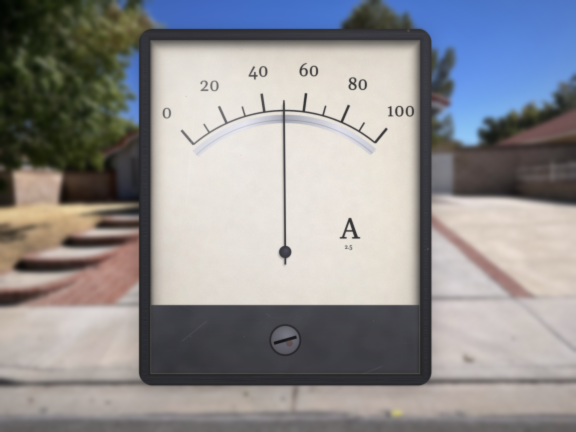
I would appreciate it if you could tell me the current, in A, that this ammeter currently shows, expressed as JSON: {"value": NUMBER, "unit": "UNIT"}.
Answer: {"value": 50, "unit": "A"}
